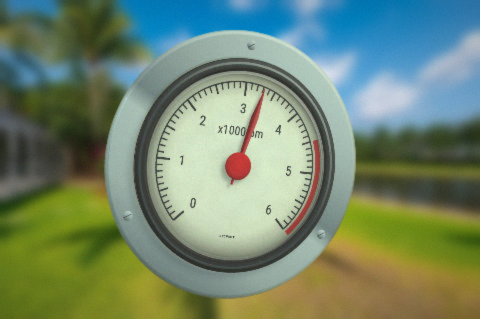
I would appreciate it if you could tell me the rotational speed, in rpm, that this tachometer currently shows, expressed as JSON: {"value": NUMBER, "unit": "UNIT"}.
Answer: {"value": 3300, "unit": "rpm"}
